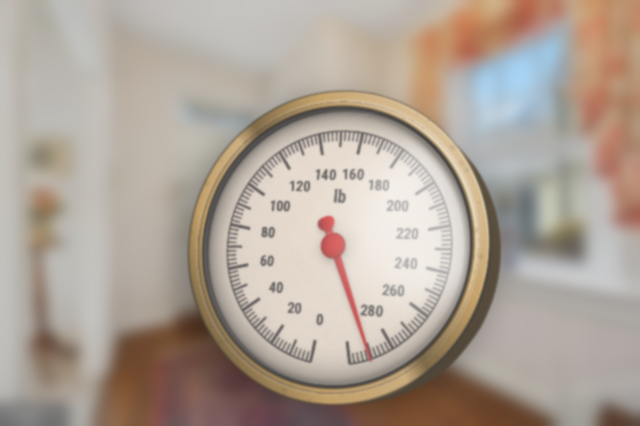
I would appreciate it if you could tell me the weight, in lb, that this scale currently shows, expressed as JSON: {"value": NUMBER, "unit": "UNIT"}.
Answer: {"value": 290, "unit": "lb"}
